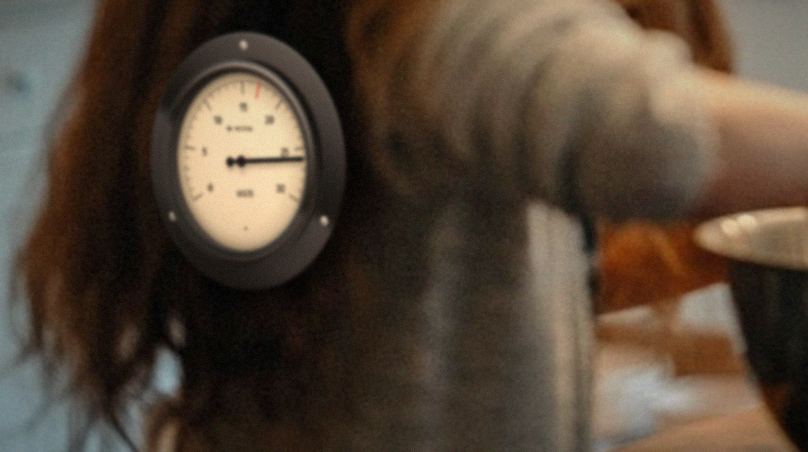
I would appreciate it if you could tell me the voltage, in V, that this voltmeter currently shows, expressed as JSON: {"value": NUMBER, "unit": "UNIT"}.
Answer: {"value": 26, "unit": "V"}
